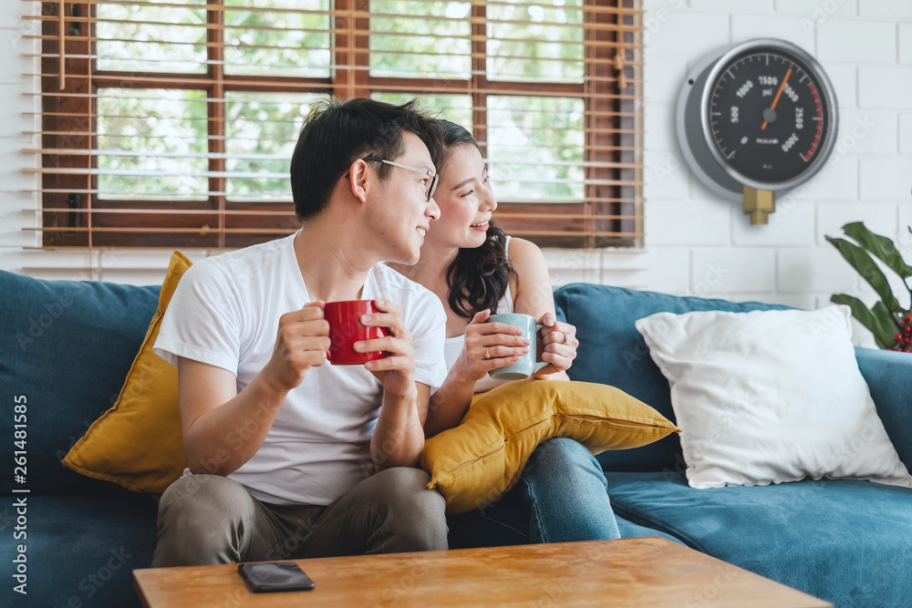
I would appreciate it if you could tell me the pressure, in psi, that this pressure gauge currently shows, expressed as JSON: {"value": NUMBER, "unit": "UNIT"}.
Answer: {"value": 1800, "unit": "psi"}
